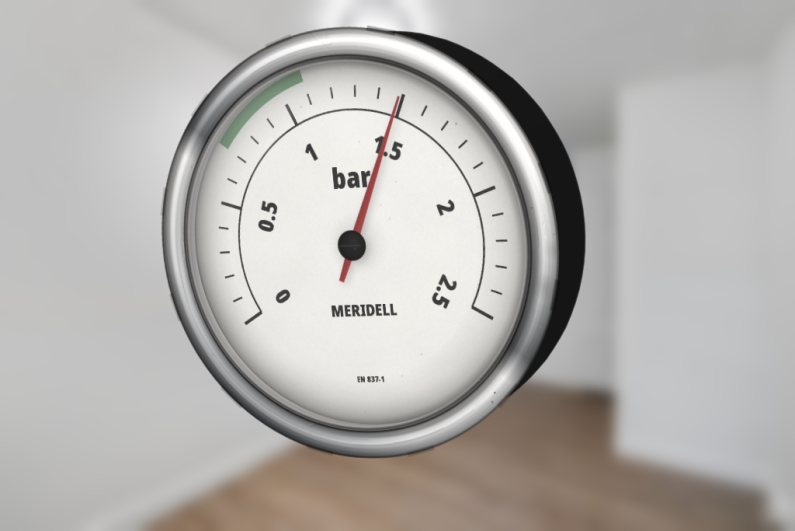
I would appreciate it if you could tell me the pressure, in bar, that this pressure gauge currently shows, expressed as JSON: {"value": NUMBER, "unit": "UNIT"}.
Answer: {"value": 1.5, "unit": "bar"}
